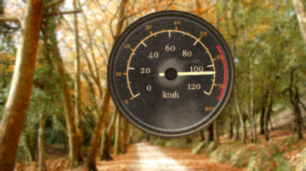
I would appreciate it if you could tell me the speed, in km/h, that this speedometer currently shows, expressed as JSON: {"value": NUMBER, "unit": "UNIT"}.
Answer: {"value": 105, "unit": "km/h"}
